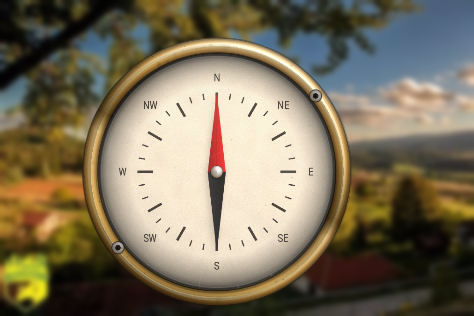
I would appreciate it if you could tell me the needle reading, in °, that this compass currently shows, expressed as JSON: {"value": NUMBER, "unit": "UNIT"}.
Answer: {"value": 0, "unit": "°"}
